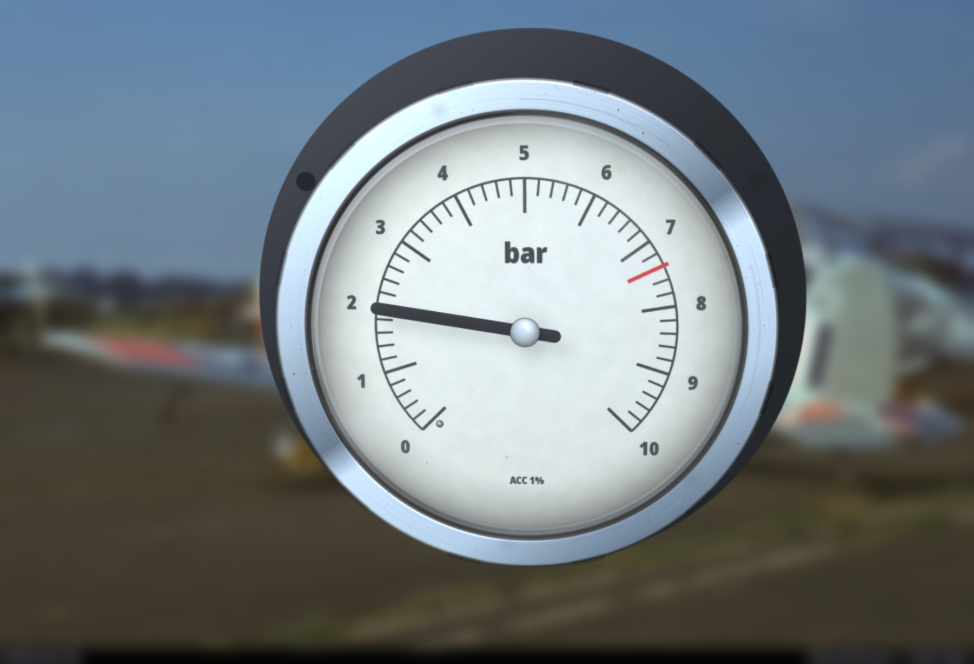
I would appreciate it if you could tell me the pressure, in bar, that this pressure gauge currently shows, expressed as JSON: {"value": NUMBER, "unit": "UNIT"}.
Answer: {"value": 2, "unit": "bar"}
